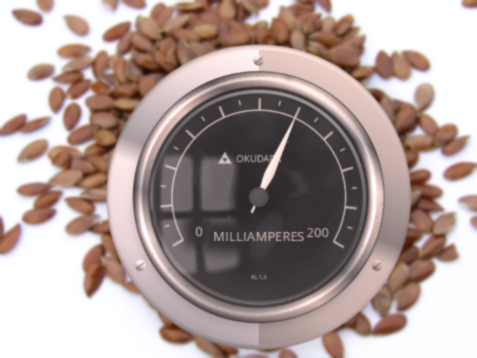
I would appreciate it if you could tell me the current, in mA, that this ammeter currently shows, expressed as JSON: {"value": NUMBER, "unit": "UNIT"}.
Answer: {"value": 120, "unit": "mA"}
